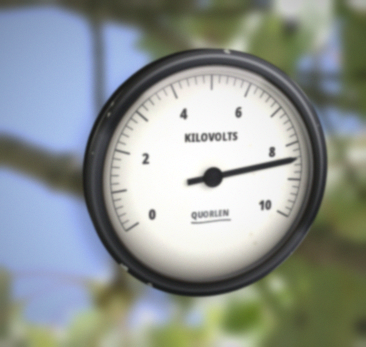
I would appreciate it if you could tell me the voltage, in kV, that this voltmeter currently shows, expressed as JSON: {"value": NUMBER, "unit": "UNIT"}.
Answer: {"value": 8.4, "unit": "kV"}
